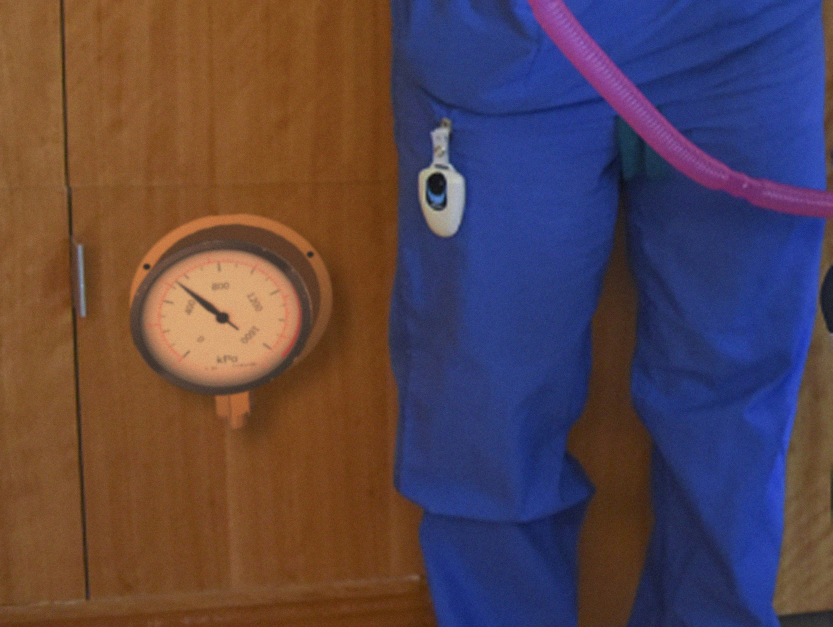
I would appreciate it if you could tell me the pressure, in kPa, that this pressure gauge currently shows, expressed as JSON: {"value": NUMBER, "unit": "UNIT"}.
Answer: {"value": 550, "unit": "kPa"}
